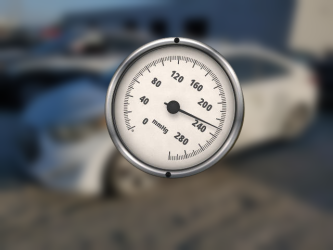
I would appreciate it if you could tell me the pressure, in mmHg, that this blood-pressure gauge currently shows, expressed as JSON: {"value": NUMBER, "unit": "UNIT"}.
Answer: {"value": 230, "unit": "mmHg"}
